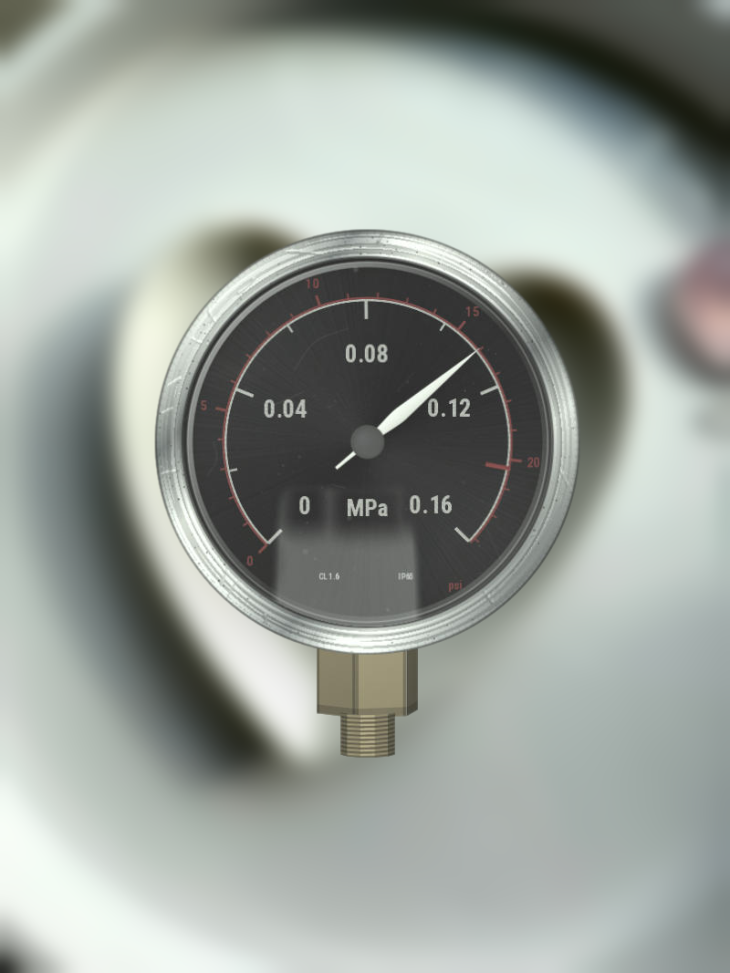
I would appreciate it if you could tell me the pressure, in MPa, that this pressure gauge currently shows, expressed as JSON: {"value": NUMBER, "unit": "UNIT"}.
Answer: {"value": 0.11, "unit": "MPa"}
